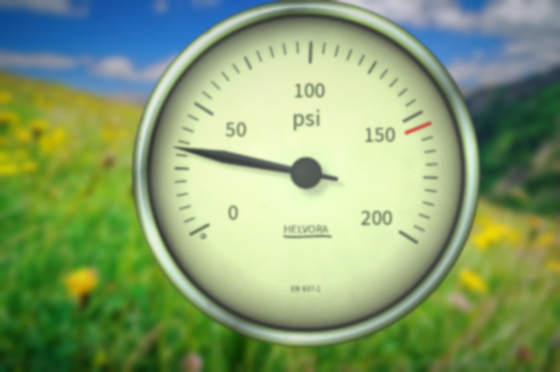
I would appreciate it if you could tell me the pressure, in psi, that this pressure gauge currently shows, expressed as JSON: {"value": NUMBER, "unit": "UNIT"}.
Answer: {"value": 32.5, "unit": "psi"}
